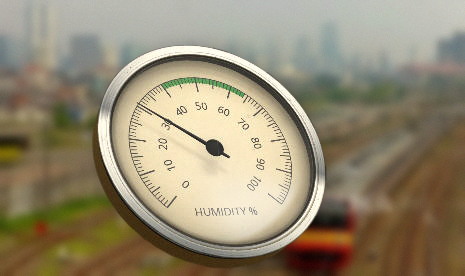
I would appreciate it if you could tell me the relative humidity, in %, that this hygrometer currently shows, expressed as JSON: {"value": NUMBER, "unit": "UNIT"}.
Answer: {"value": 30, "unit": "%"}
